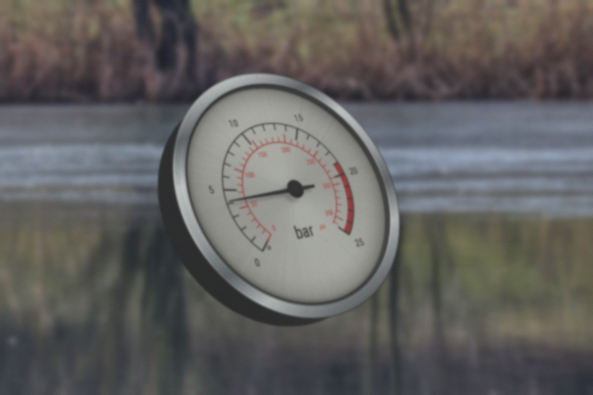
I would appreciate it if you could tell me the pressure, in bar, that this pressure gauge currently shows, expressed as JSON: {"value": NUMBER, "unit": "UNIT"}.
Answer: {"value": 4, "unit": "bar"}
